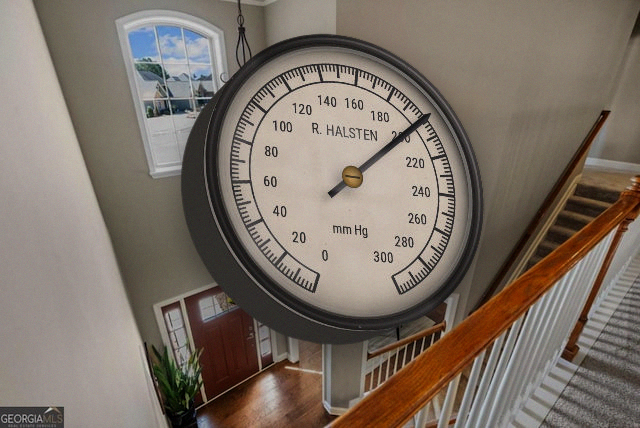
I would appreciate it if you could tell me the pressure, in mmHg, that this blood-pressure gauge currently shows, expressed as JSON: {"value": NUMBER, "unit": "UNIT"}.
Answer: {"value": 200, "unit": "mmHg"}
